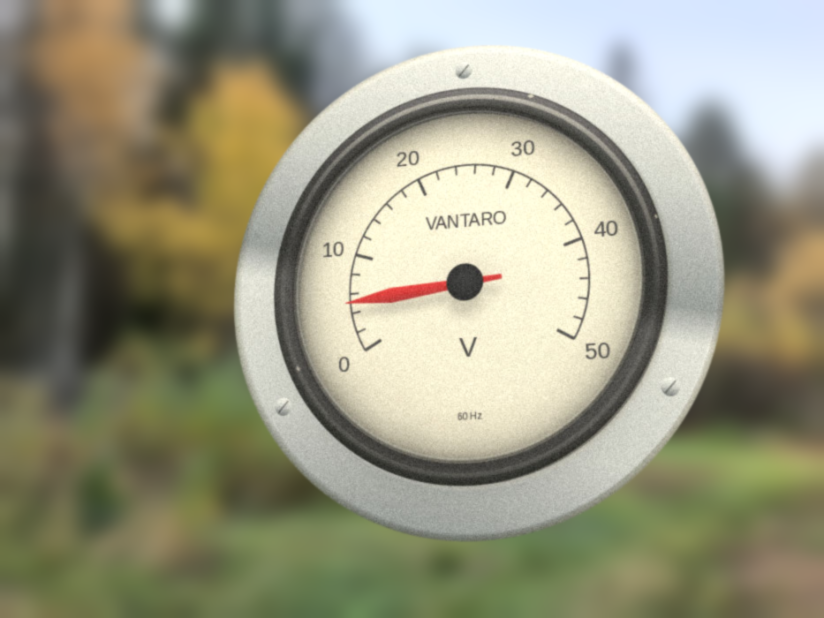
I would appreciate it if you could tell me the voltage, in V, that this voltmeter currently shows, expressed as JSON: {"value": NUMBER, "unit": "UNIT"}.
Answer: {"value": 5, "unit": "V"}
